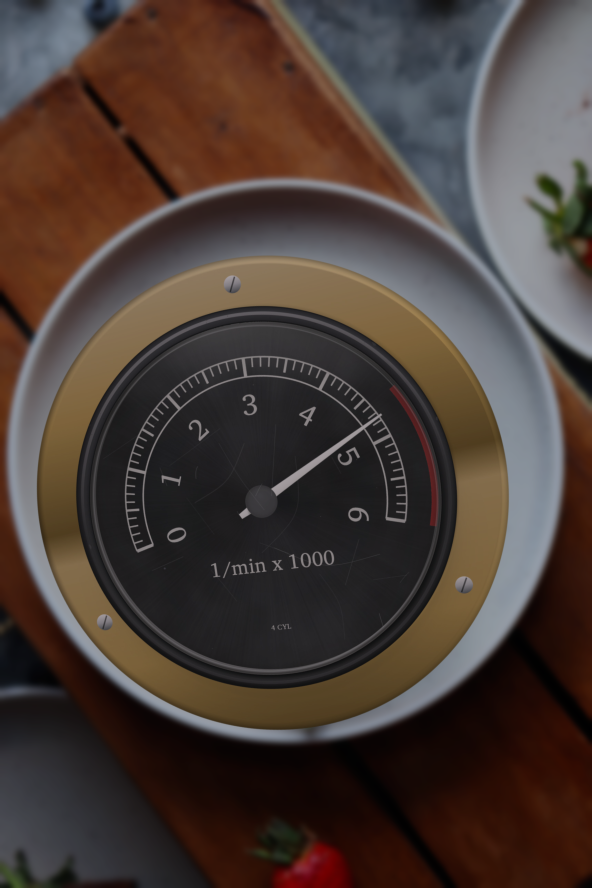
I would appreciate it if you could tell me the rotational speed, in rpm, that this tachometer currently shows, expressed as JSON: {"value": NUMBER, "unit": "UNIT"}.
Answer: {"value": 4750, "unit": "rpm"}
